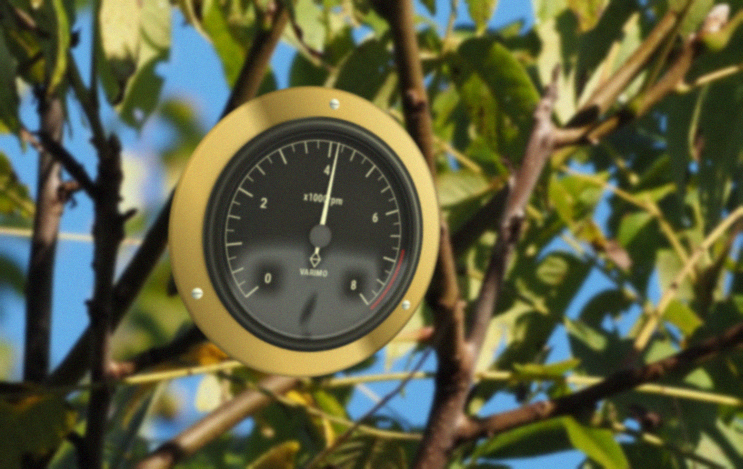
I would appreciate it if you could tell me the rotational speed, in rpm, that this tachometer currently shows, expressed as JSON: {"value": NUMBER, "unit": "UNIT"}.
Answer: {"value": 4125, "unit": "rpm"}
